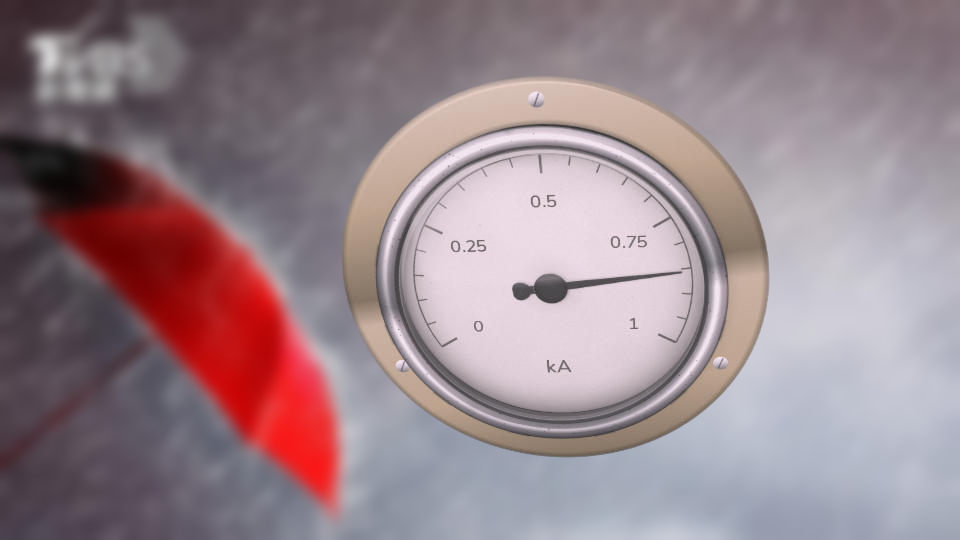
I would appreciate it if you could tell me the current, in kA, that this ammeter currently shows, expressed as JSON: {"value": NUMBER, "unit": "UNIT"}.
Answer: {"value": 0.85, "unit": "kA"}
